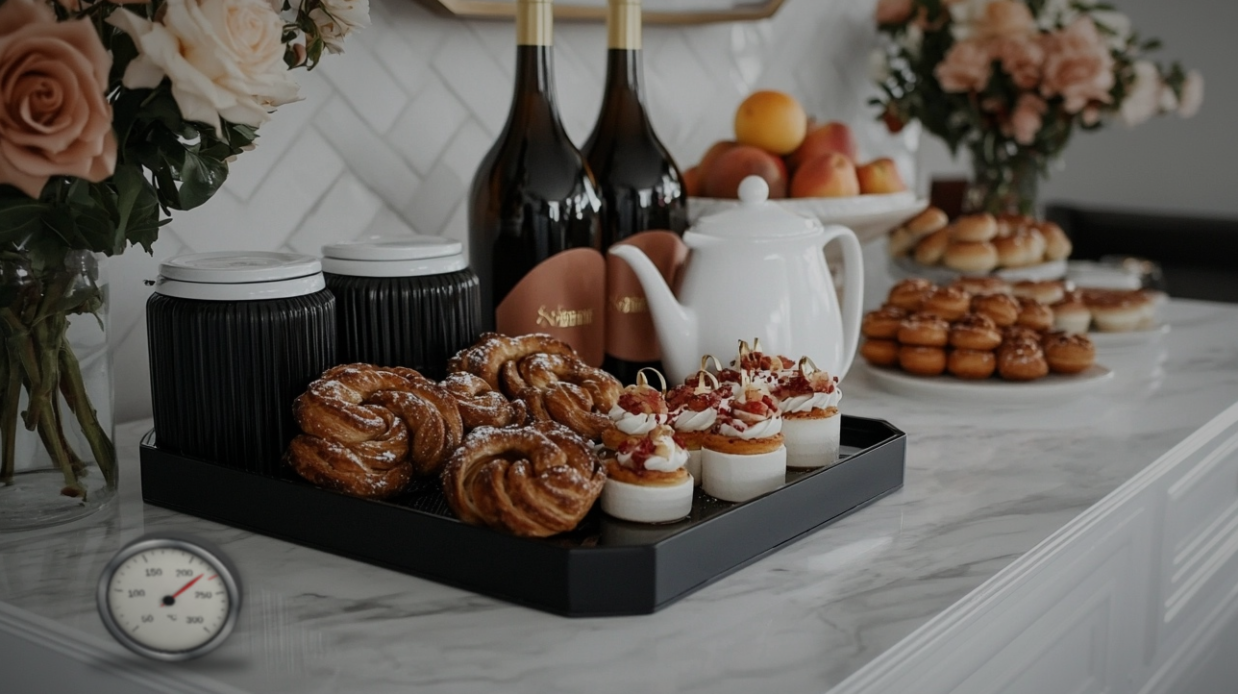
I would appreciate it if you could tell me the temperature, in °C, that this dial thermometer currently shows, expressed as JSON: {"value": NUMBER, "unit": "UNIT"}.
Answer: {"value": 220, "unit": "°C"}
